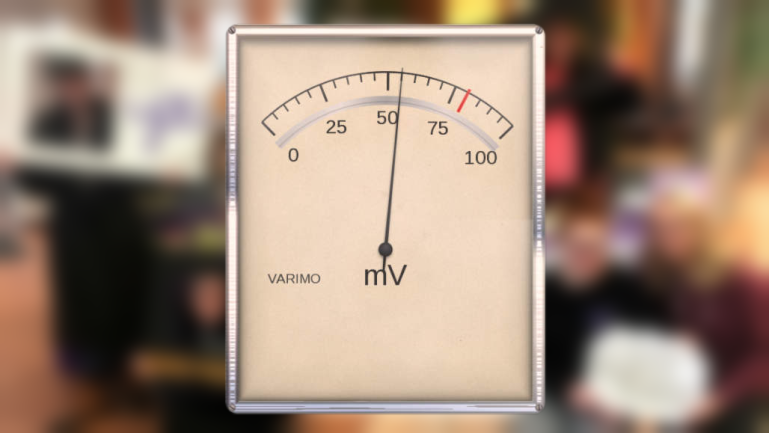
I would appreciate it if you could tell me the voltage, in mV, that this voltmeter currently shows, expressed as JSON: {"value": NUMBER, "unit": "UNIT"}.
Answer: {"value": 55, "unit": "mV"}
